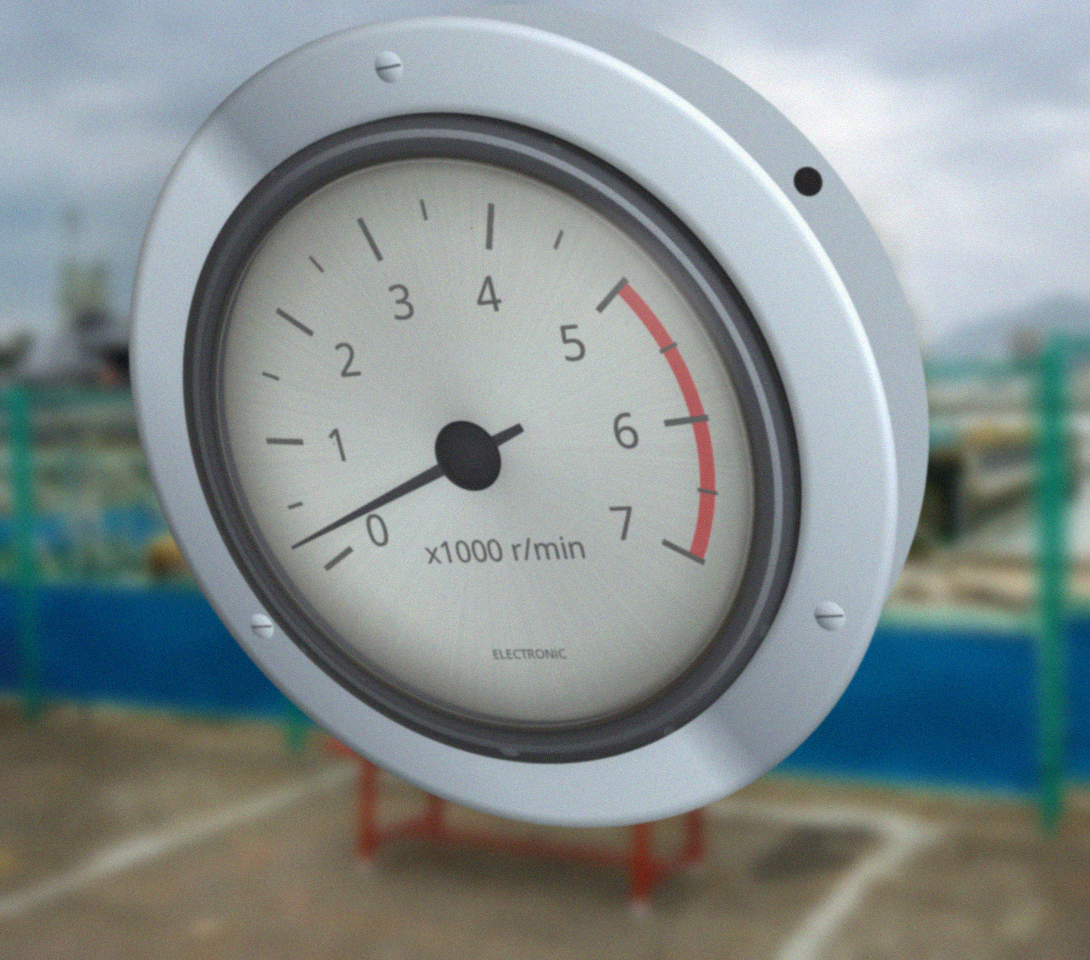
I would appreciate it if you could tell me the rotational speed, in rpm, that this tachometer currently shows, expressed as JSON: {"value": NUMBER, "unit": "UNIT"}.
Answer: {"value": 250, "unit": "rpm"}
